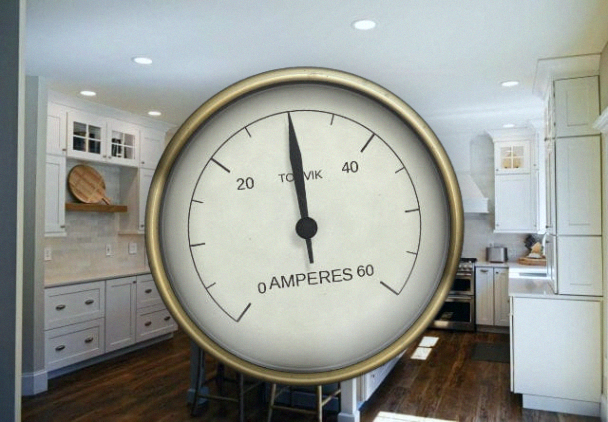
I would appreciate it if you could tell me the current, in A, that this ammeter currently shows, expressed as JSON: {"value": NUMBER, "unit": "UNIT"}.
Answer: {"value": 30, "unit": "A"}
